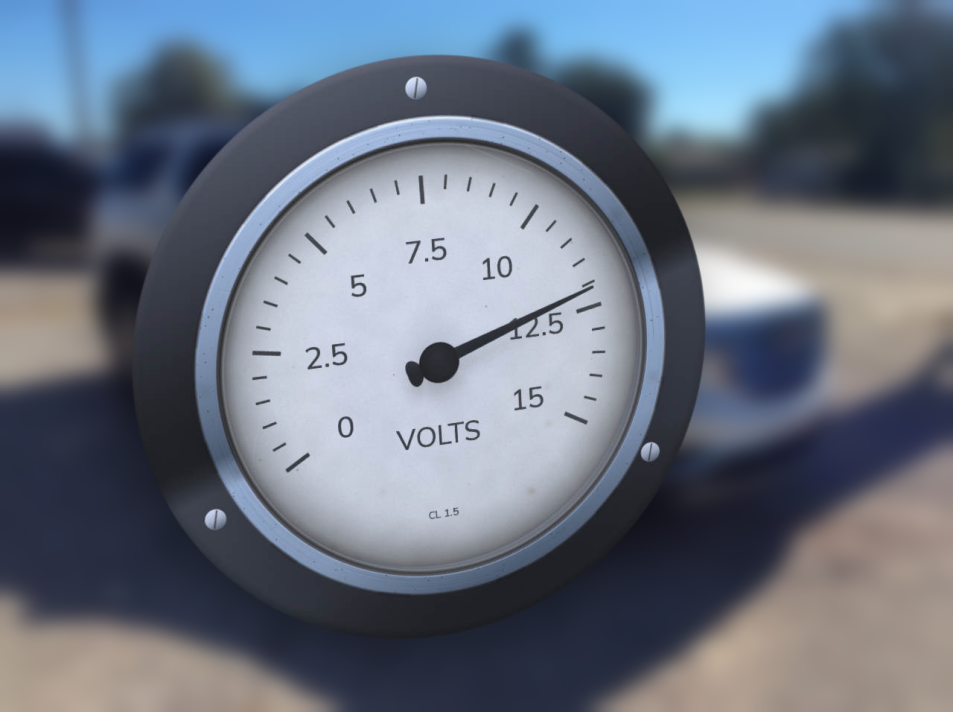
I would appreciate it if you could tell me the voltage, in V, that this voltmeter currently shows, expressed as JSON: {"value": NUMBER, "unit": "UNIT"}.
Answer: {"value": 12, "unit": "V"}
